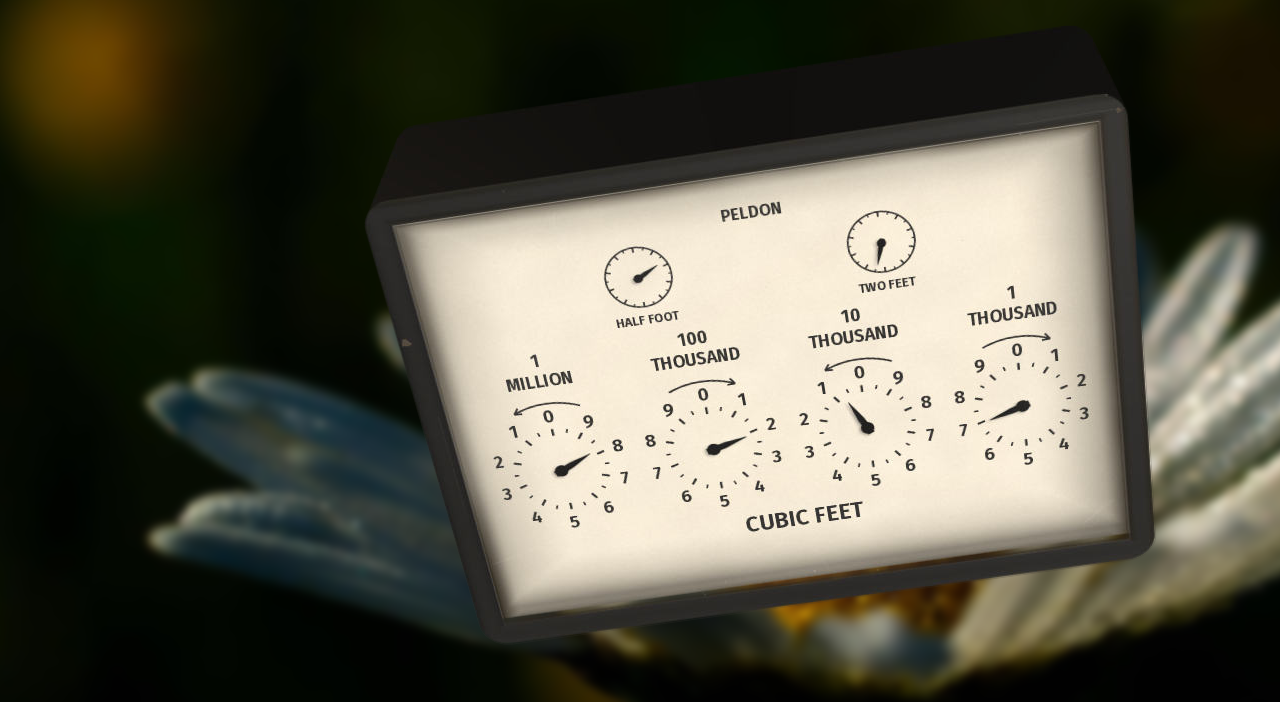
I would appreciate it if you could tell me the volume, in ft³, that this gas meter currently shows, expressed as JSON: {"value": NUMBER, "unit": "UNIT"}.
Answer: {"value": 820700, "unit": "ft³"}
